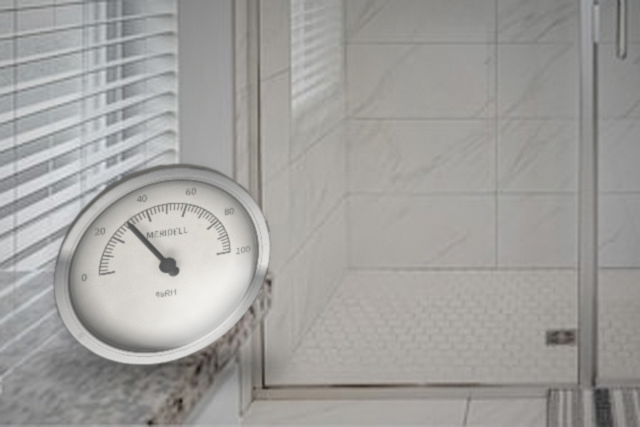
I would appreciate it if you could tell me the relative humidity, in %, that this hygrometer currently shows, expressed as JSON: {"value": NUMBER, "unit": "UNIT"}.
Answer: {"value": 30, "unit": "%"}
